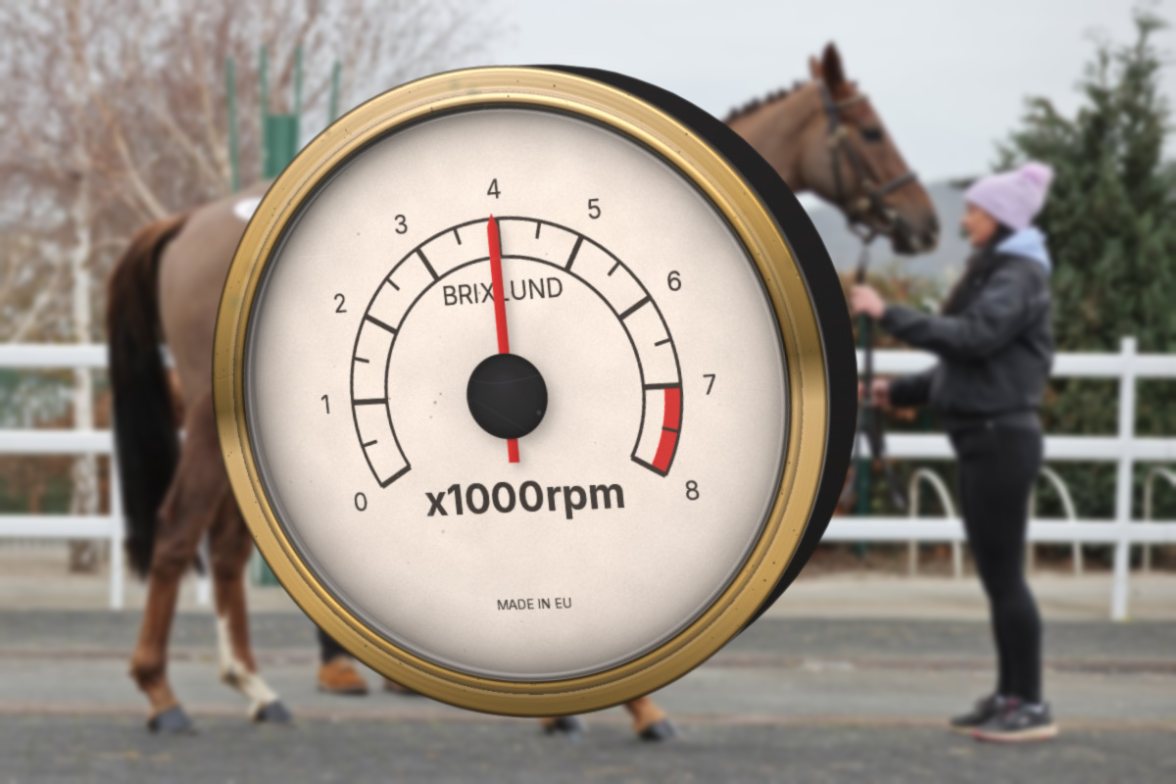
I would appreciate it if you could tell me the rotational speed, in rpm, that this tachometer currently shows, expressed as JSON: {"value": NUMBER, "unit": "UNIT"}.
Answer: {"value": 4000, "unit": "rpm"}
